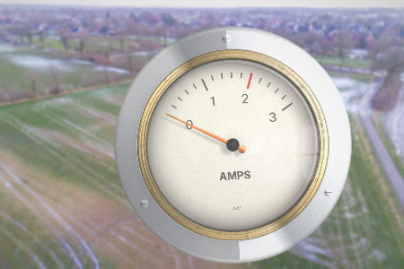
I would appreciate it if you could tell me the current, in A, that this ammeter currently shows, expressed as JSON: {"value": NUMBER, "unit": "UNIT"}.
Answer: {"value": 0, "unit": "A"}
